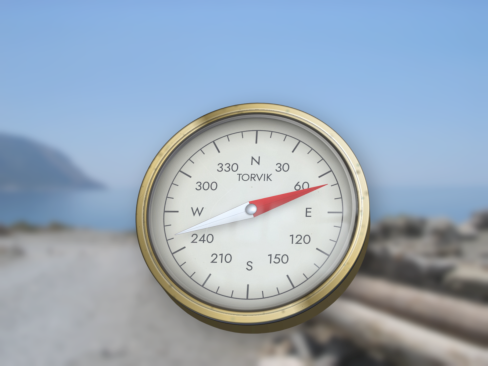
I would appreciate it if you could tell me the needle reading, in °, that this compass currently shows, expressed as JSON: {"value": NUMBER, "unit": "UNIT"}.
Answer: {"value": 70, "unit": "°"}
